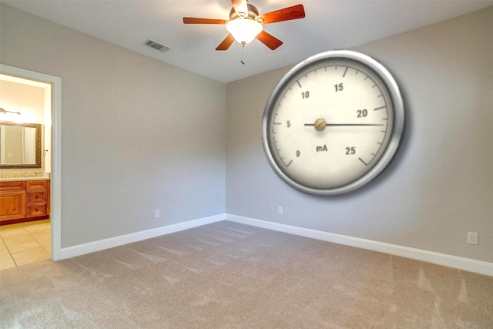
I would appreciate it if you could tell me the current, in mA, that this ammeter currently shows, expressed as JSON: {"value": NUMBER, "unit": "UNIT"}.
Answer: {"value": 21.5, "unit": "mA"}
